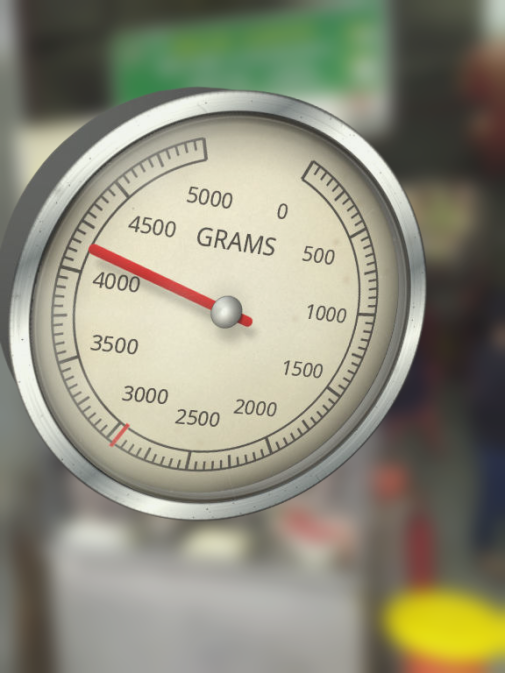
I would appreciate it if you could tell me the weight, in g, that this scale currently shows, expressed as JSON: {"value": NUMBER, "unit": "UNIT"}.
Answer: {"value": 4150, "unit": "g"}
